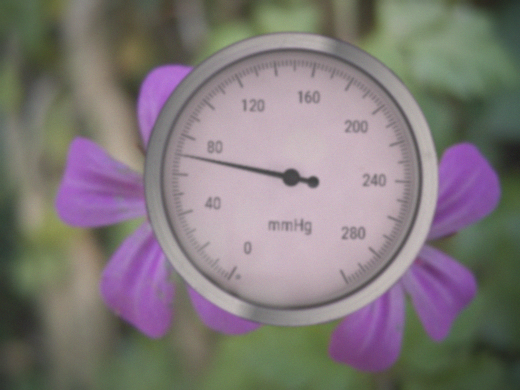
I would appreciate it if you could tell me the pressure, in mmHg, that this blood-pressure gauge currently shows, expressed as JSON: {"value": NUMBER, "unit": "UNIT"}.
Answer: {"value": 70, "unit": "mmHg"}
